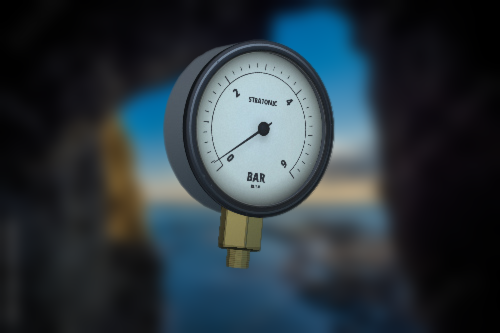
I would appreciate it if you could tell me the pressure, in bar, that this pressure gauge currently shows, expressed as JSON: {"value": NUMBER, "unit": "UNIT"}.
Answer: {"value": 0.2, "unit": "bar"}
